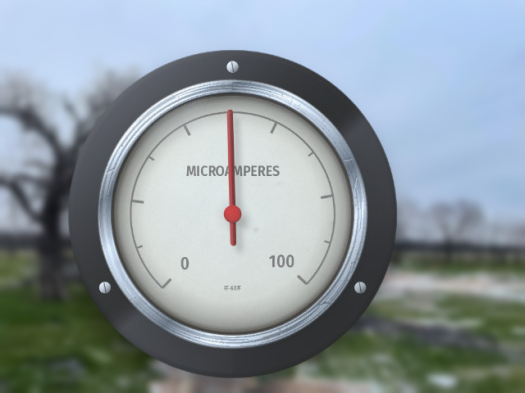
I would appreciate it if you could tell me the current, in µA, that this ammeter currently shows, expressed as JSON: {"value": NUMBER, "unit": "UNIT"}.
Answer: {"value": 50, "unit": "µA"}
